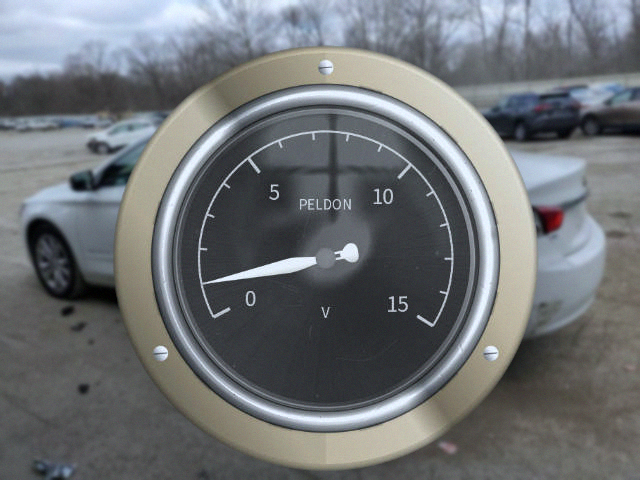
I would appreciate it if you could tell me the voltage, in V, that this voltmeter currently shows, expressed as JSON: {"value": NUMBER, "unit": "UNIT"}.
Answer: {"value": 1, "unit": "V"}
